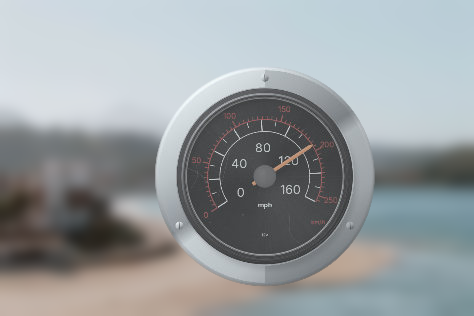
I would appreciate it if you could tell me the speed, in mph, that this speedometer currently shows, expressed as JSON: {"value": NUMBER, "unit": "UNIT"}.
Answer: {"value": 120, "unit": "mph"}
